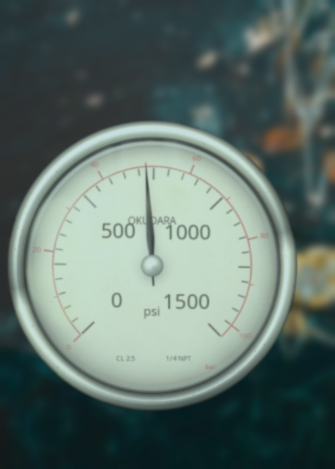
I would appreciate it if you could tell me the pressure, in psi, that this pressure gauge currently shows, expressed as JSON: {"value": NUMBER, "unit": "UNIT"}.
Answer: {"value": 725, "unit": "psi"}
